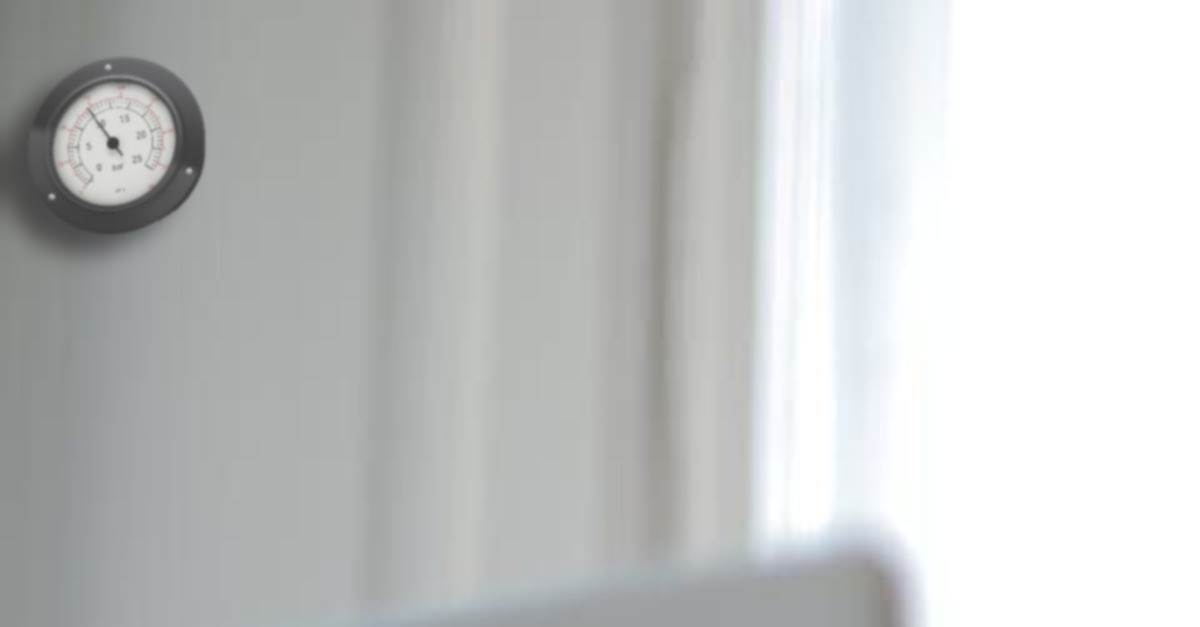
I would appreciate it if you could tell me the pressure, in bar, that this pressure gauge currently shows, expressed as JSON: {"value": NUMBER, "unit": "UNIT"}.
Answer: {"value": 10, "unit": "bar"}
